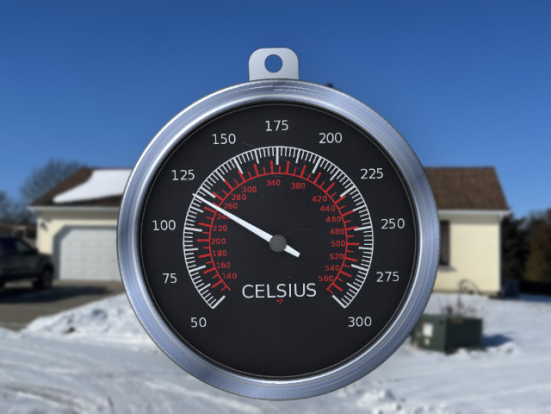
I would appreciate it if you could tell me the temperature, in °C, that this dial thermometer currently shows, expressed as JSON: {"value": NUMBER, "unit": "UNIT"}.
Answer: {"value": 120, "unit": "°C"}
